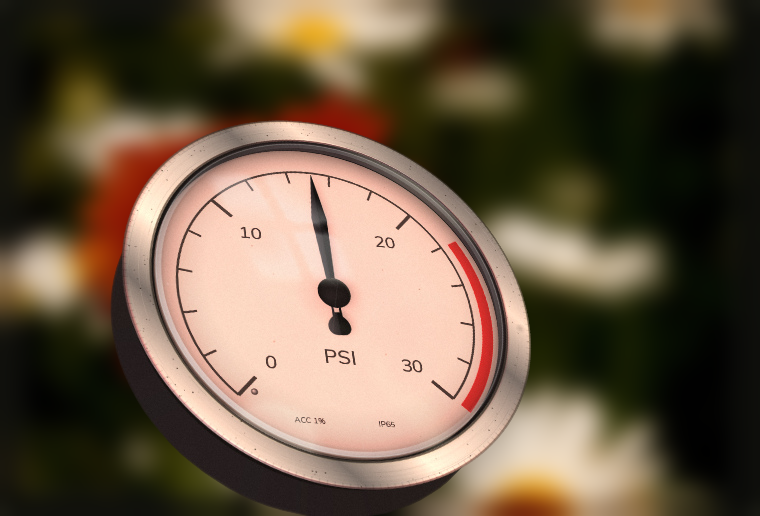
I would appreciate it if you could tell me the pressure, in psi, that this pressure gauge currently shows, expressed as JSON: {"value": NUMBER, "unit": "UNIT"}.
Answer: {"value": 15, "unit": "psi"}
